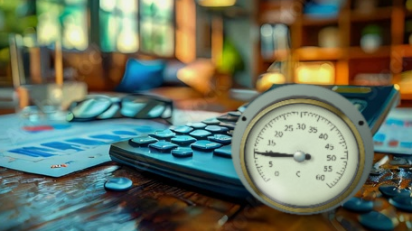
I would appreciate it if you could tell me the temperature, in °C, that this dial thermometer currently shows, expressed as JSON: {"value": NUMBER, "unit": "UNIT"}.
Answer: {"value": 10, "unit": "°C"}
